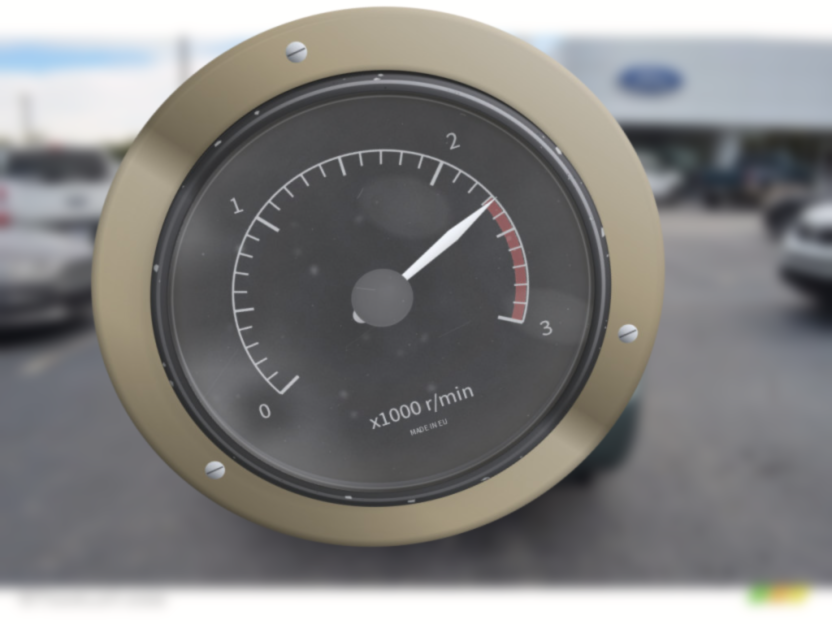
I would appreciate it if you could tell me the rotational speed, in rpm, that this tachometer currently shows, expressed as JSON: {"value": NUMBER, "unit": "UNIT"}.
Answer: {"value": 2300, "unit": "rpm"}
